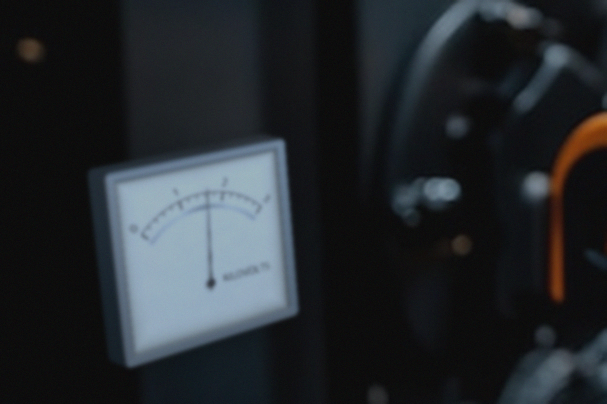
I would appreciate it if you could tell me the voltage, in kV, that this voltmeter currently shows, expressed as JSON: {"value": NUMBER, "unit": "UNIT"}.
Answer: {"value": 1.6, "unit": "kV"}
